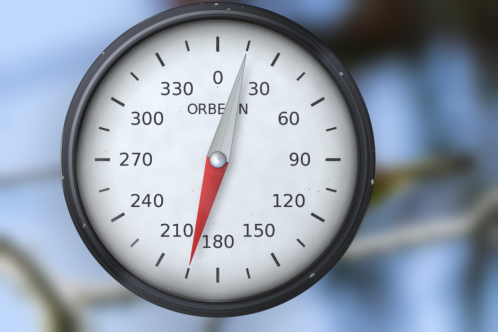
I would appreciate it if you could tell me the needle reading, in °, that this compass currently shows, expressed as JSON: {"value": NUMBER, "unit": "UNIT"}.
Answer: {"value": 195, "unit": "°"}
